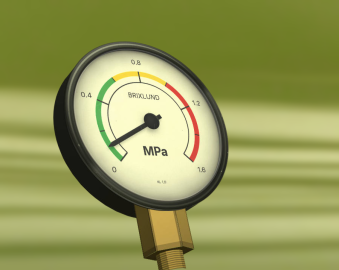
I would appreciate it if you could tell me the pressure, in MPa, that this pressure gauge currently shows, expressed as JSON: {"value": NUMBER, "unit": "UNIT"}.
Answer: {"value": 0.1, "unit": "MPa"}
